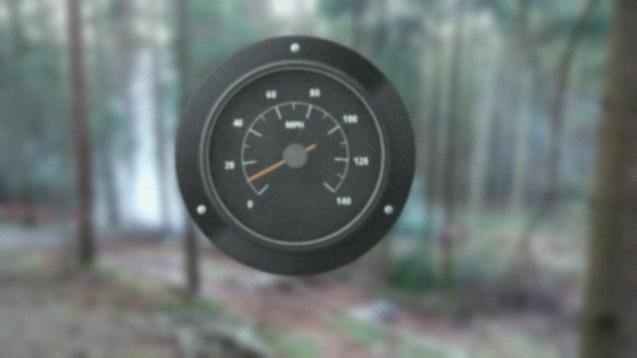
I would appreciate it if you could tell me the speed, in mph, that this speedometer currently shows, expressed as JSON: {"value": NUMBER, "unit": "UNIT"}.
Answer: {"value": 10, "unit": "mph"}
